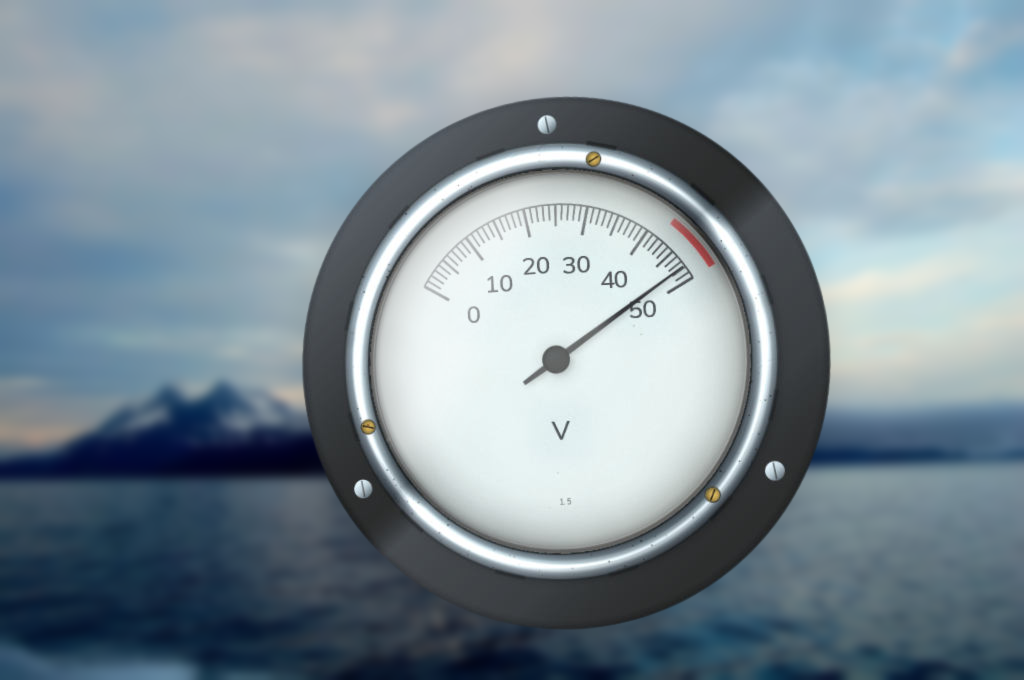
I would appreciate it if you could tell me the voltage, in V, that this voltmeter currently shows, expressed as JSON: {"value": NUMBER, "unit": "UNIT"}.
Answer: {"value": 48, "unit": "V"}
